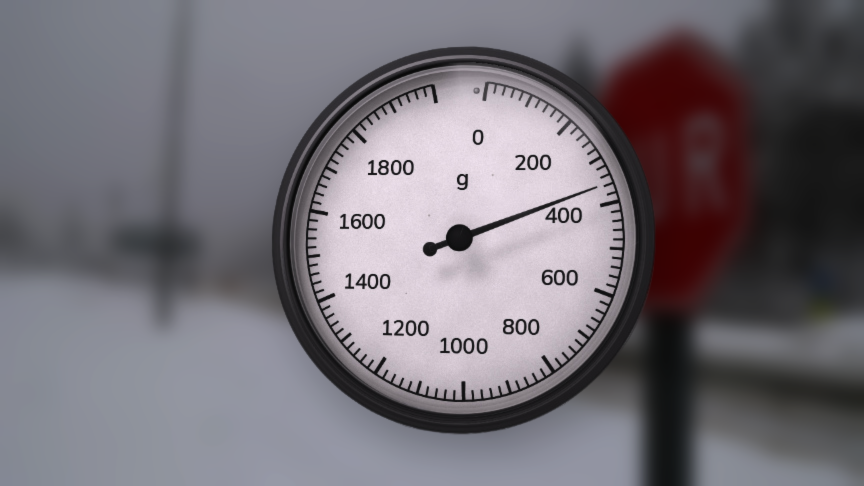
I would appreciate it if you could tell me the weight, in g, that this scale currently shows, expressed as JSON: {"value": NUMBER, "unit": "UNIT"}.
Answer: {"value": 360, "unit": "g"}
